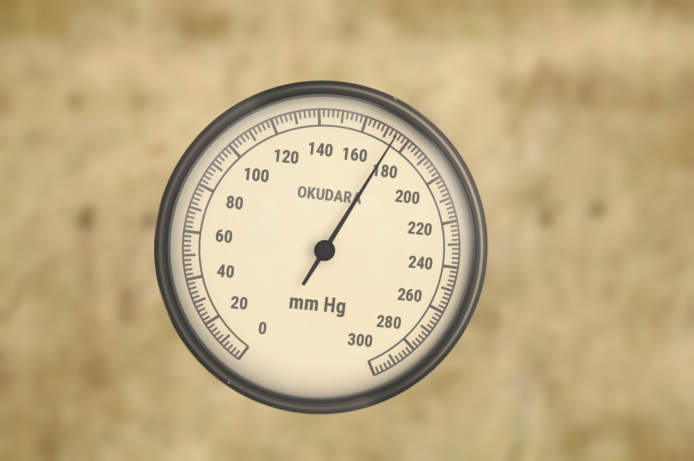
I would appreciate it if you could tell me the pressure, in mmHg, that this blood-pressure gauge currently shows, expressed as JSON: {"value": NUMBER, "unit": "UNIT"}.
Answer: {"value": 174, "unit": "mmHg"}
